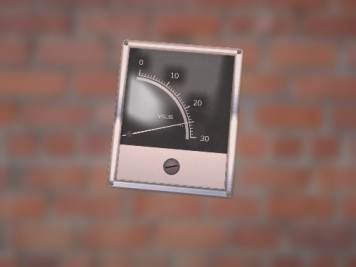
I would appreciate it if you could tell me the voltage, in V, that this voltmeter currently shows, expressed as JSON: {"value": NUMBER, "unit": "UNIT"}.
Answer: {"value": 25, "unit": "V"}
